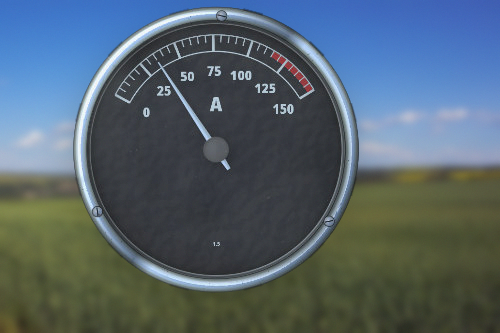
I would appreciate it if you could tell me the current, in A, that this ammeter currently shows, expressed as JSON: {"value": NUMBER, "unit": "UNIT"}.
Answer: {"value": 35, "unit": "A"}
